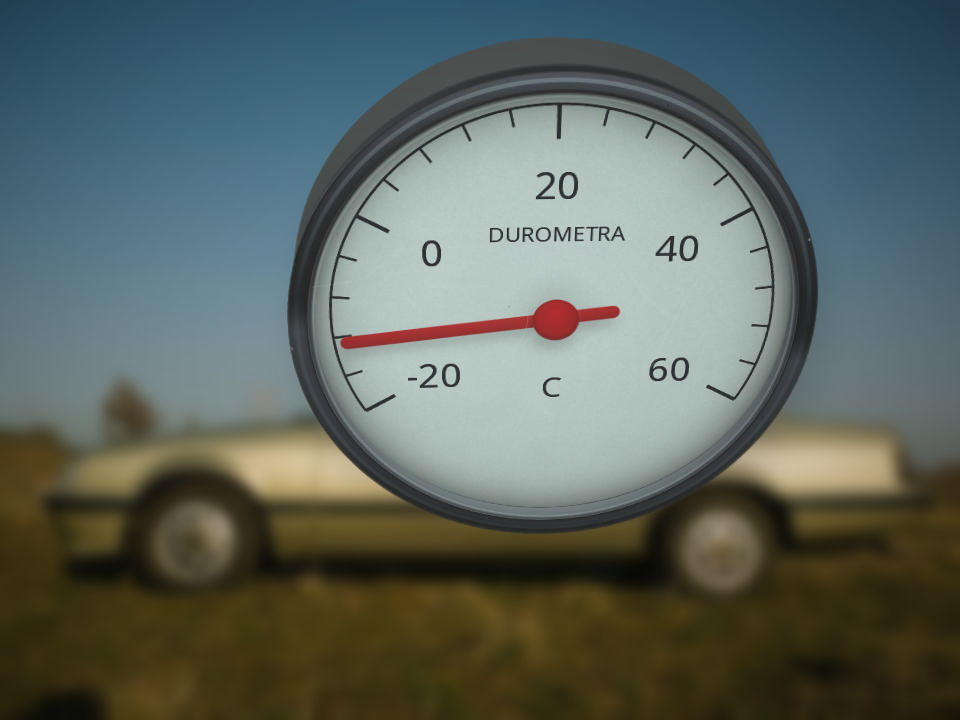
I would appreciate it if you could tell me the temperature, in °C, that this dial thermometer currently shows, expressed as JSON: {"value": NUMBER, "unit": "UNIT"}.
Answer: {"value": -12, "unit": "°C"}
